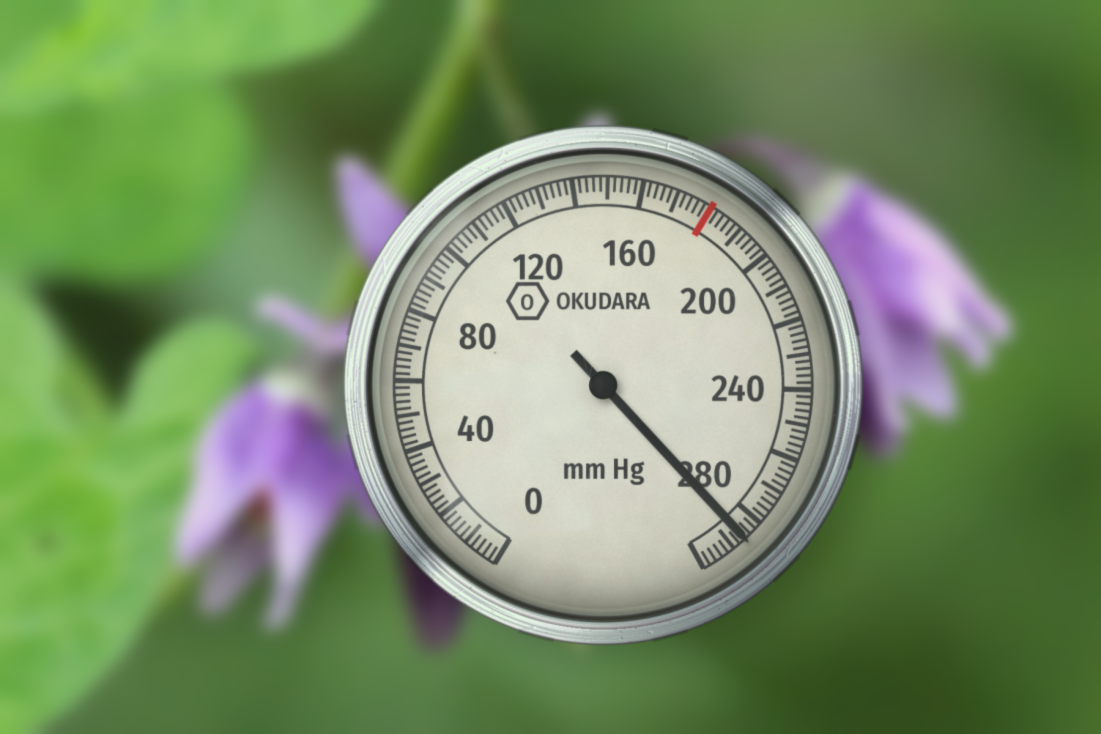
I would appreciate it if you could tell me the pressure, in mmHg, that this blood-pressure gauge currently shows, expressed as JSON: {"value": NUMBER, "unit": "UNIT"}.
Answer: {"value": 286, "unit": "mmHg"}
